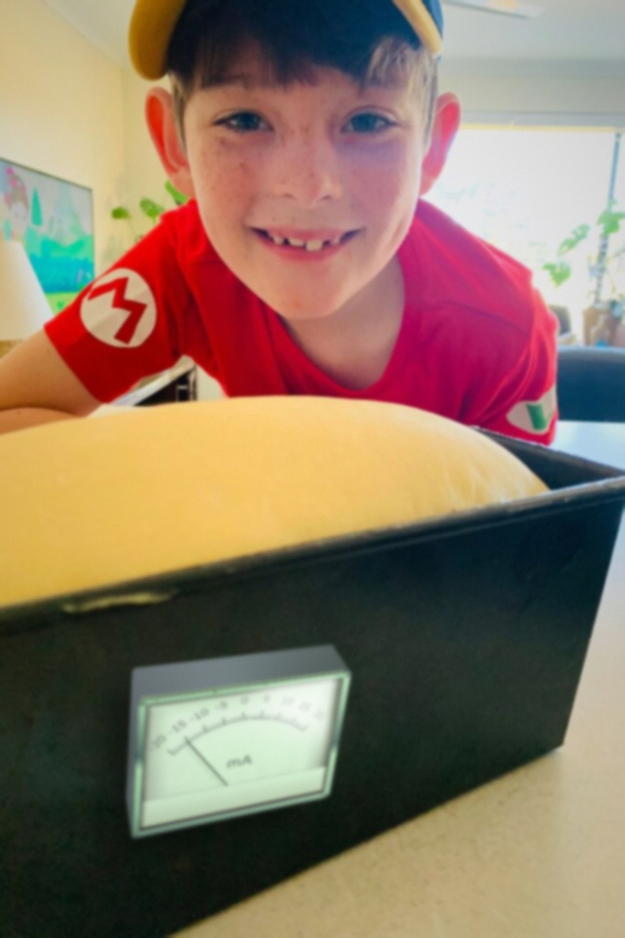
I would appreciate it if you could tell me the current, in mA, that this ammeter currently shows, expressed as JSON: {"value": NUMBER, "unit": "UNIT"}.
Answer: {"value": -15, "unit": "mA"}
